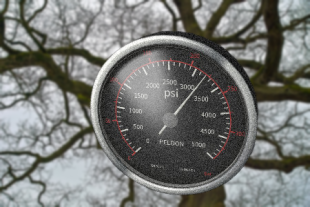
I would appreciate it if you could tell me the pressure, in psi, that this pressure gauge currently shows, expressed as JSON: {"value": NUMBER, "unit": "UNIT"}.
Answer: {"value": 3200, "unit": "psi"}
